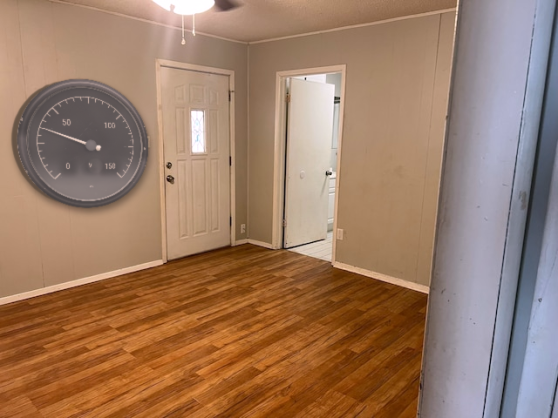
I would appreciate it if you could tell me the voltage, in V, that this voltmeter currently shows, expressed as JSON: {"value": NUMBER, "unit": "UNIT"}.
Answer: {"value": 35, "unit": "V"}
